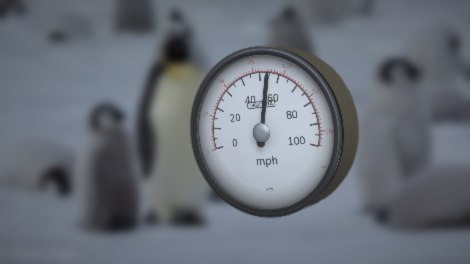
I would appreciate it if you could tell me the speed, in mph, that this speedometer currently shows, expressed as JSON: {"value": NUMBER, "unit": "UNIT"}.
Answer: {"value": 55, "unit": "mph"}
